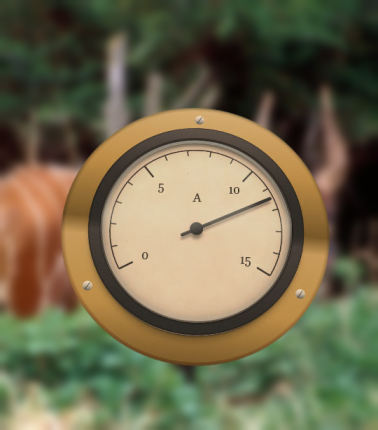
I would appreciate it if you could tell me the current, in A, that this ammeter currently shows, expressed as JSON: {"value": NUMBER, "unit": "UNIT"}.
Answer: {"value": 11.5, "unit": "A"}
